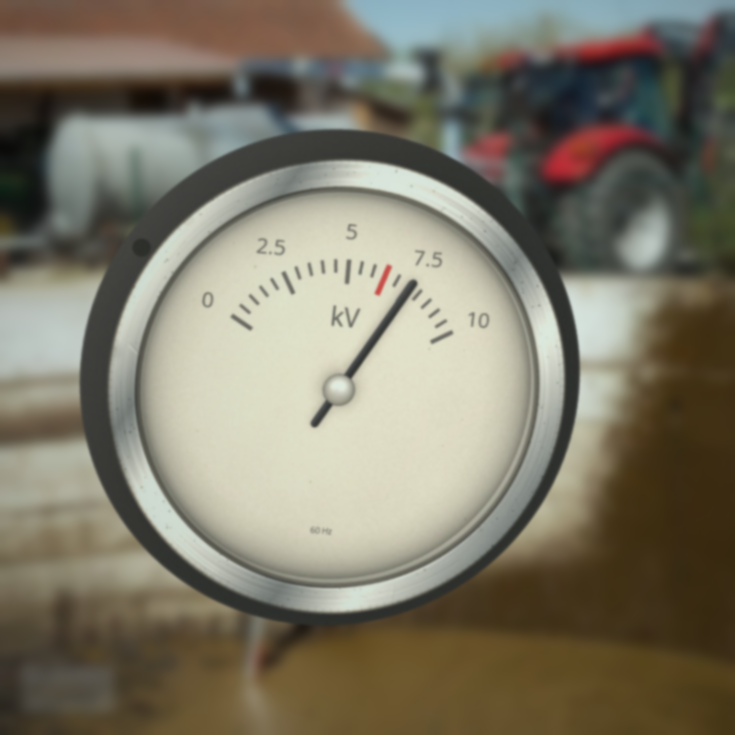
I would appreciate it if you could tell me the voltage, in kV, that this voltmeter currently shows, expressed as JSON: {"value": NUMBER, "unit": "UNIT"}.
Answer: {"value": 7.5, "unit": "kV"}
